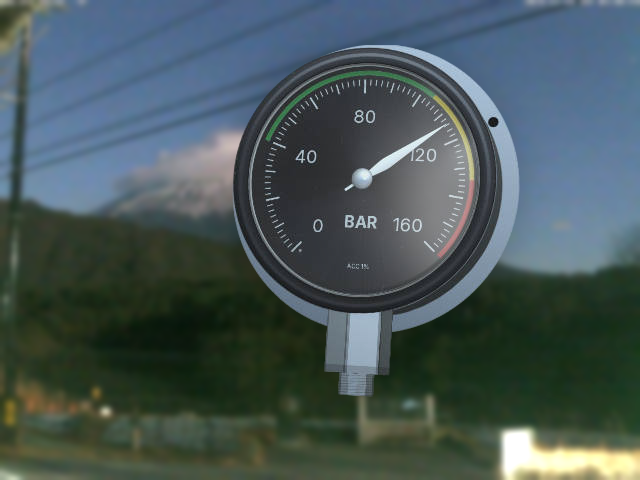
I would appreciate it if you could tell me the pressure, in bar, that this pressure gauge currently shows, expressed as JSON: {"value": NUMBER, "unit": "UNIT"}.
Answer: {"value": 114, "unit": "bar"}
